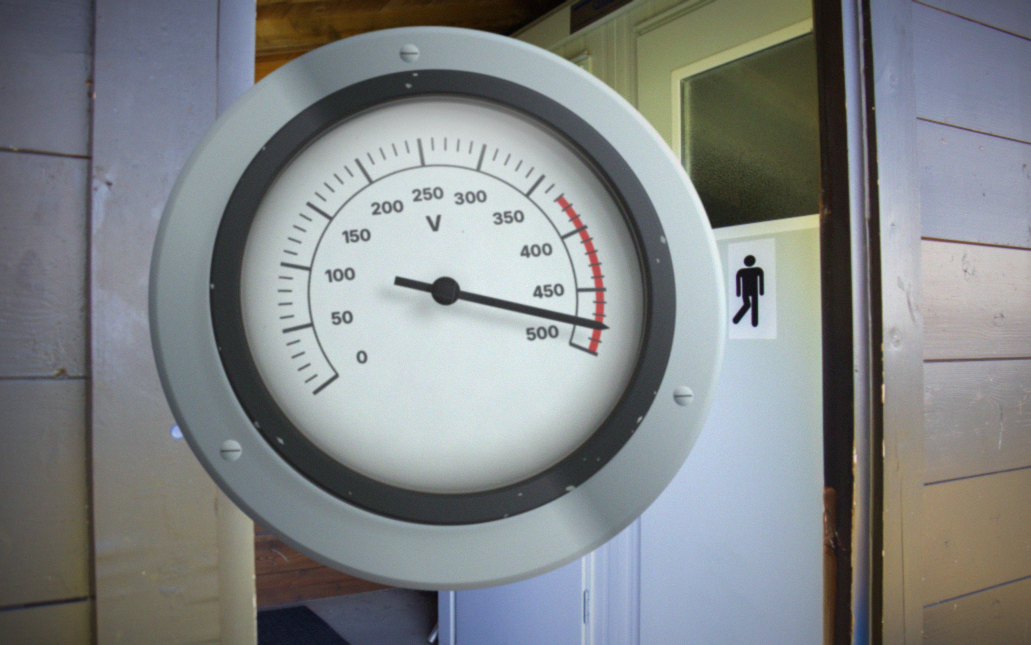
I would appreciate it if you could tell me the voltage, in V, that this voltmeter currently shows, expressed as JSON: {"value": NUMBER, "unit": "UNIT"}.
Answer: {"value": 480, "unit": "V"}
